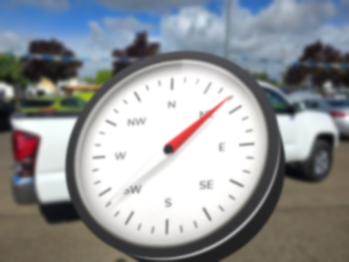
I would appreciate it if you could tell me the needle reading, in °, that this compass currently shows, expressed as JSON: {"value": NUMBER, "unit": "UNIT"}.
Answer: {"value": 50, "unit": "°"}
